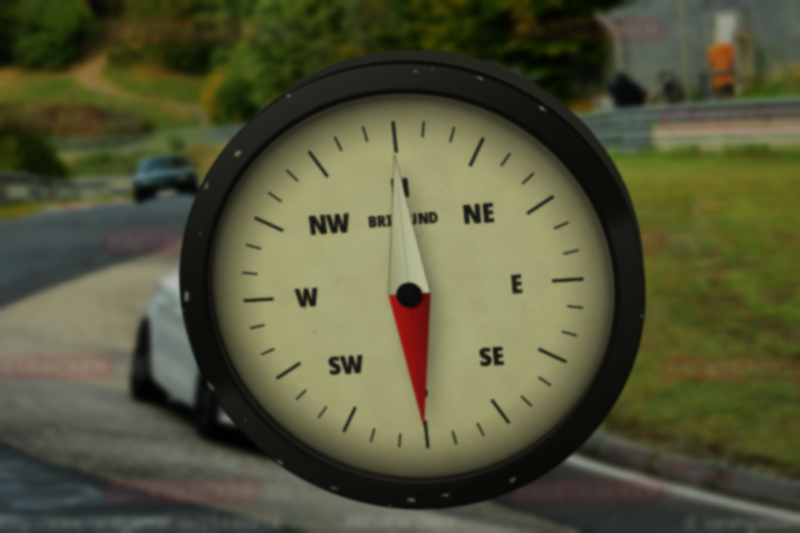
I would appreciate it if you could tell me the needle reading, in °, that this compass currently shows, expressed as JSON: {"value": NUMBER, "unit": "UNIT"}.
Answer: {"value": 180, "unit": "°"}
